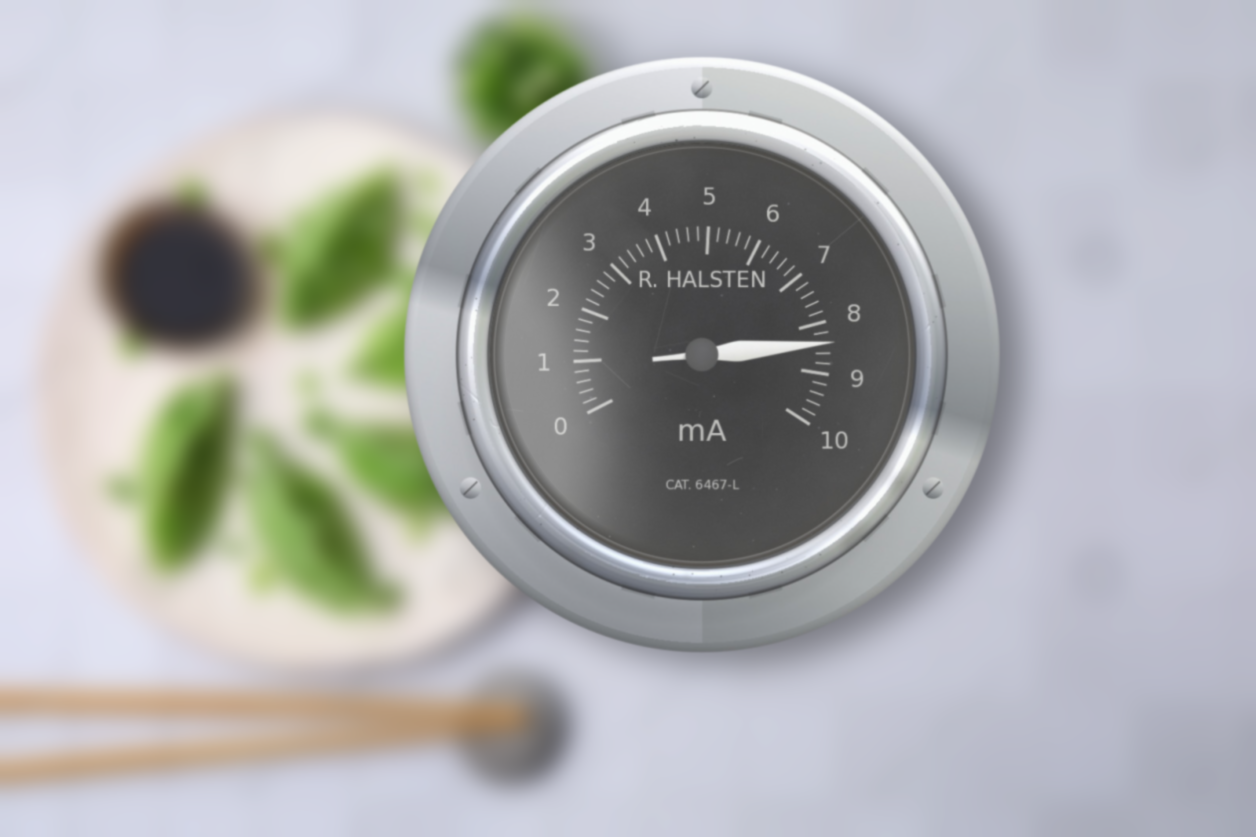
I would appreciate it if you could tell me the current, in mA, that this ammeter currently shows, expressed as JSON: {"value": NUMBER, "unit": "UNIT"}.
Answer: {"value": 8.4, "unit": "mA"}
